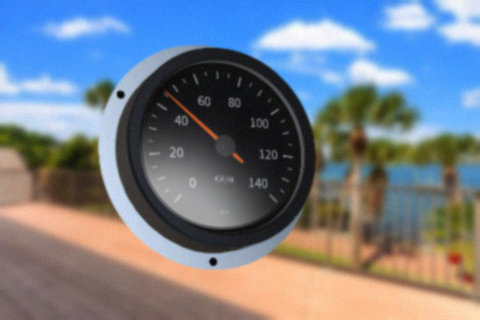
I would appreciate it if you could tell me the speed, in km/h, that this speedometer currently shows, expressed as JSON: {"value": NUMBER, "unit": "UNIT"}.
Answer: {"value": 45, "unit": "km/h"}
